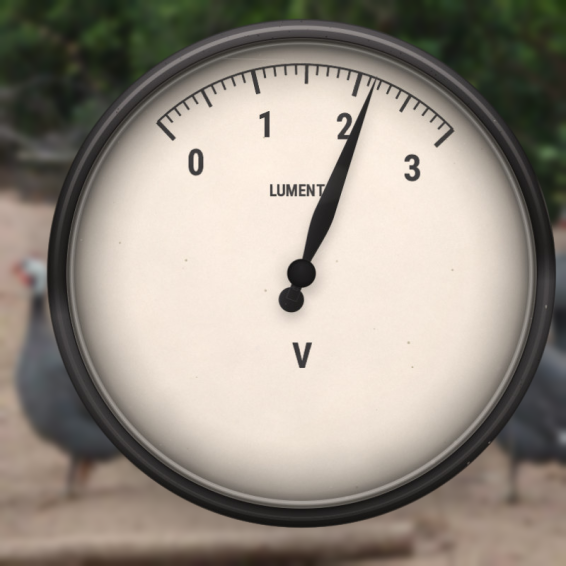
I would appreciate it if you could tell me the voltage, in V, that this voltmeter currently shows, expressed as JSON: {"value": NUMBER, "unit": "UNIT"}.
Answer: {"value": 2.15, "unit": "V"}
